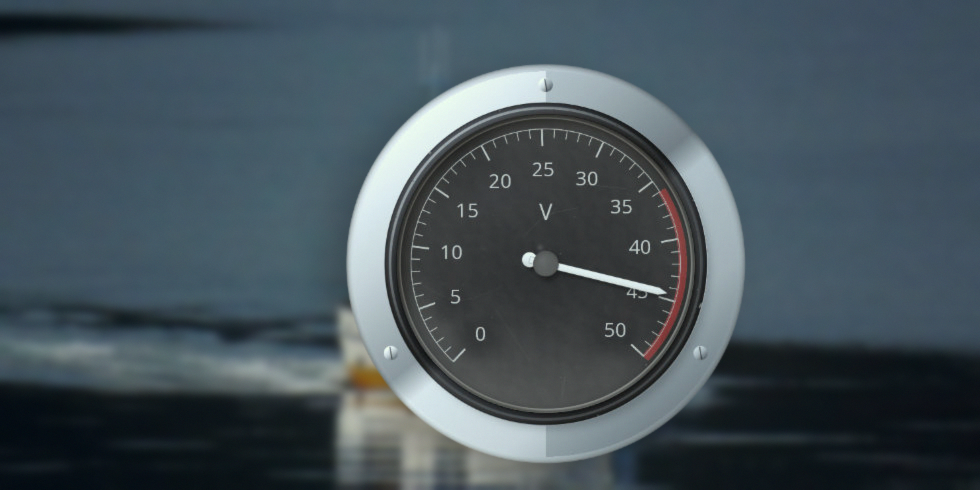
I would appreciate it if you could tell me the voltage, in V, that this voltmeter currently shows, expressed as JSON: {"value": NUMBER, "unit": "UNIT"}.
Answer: {"value": 44.5, "unit": "V"}
